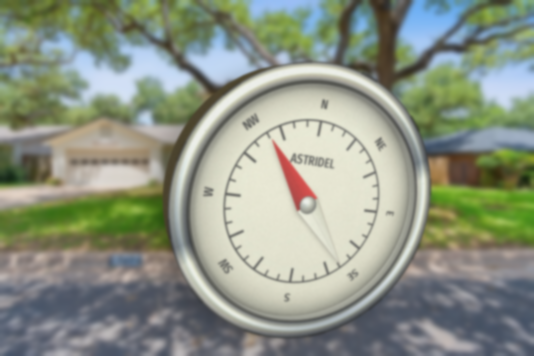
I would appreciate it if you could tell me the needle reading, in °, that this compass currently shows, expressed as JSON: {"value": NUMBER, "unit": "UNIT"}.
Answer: {"value": 320, "unit": "°"}
